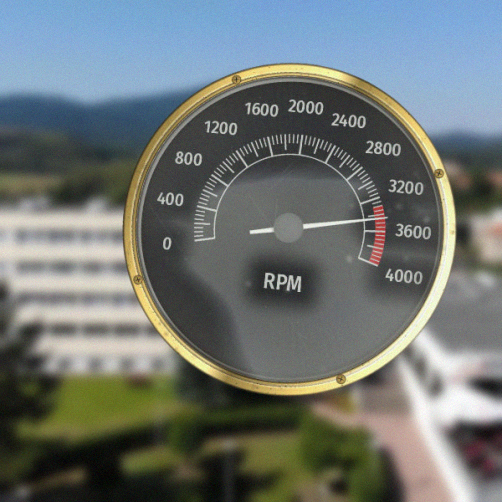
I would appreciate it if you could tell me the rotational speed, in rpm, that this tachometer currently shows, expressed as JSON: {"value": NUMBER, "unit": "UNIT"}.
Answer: {"value": 3450, "unit": "rpm"}
